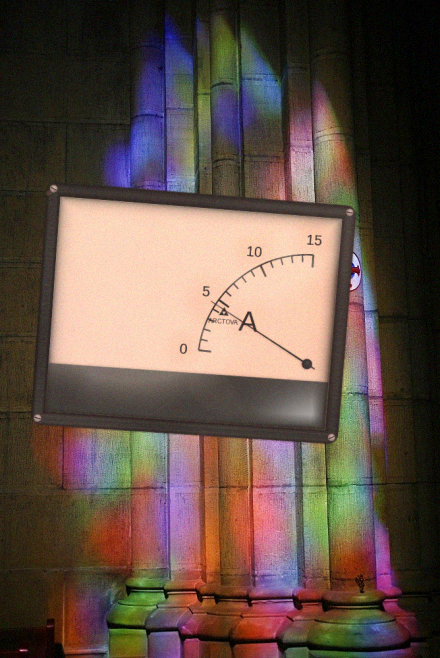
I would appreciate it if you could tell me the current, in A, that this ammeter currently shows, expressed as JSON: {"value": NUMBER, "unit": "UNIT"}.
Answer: {"value": 4.5, "unit": "A"}
